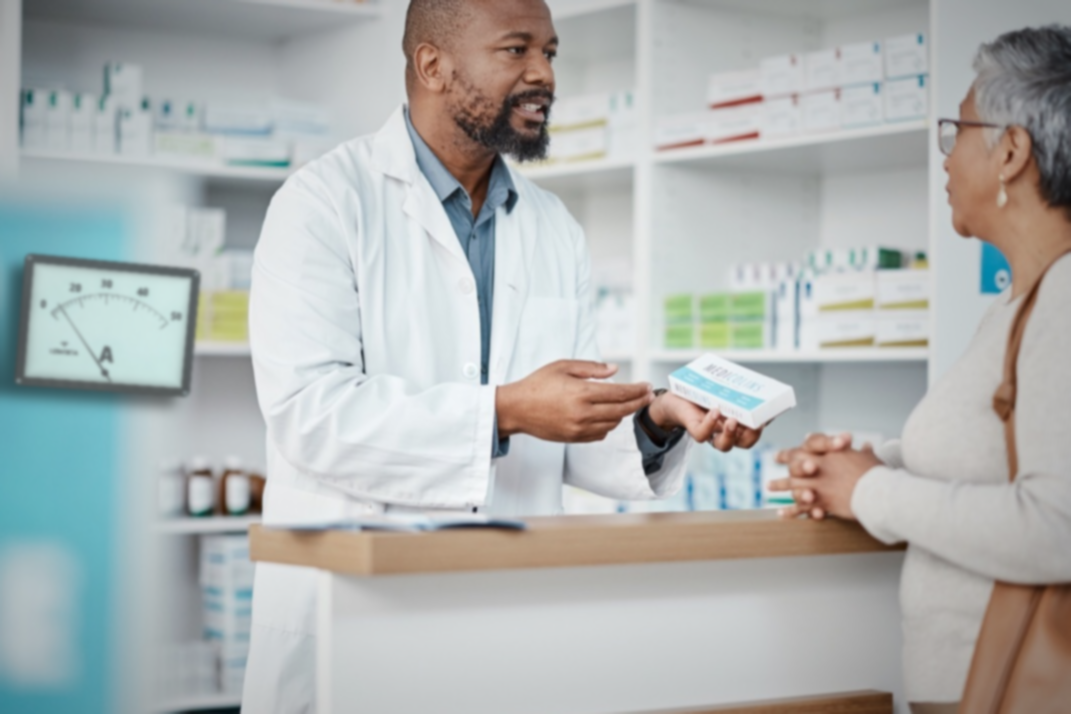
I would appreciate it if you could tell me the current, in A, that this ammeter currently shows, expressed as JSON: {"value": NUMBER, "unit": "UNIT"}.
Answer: {"value": 10, "unit": "A"}
